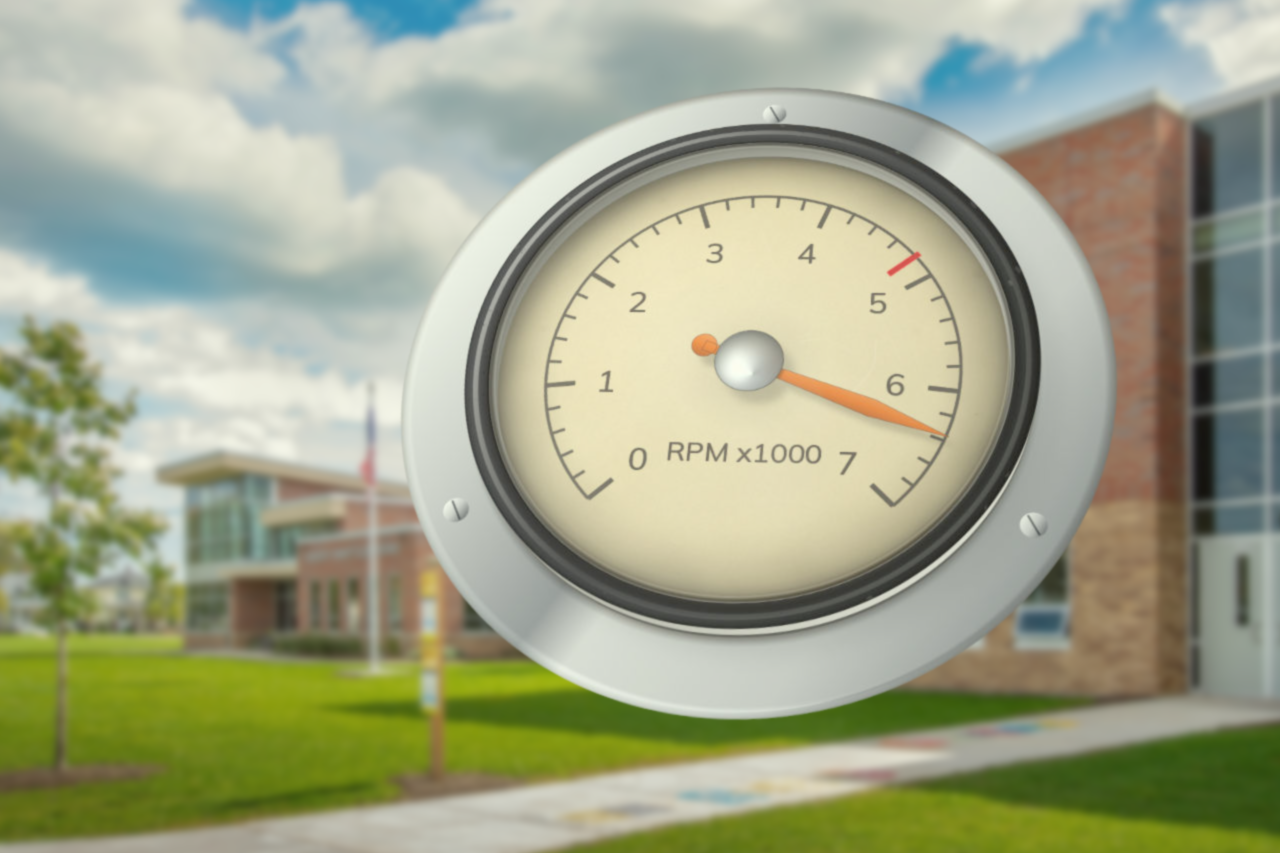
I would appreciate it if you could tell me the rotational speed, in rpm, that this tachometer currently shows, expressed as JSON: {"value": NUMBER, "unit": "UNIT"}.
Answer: {"value": 6400, "unit": "rpm"}
